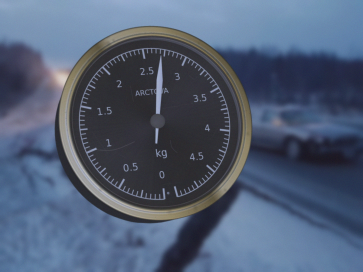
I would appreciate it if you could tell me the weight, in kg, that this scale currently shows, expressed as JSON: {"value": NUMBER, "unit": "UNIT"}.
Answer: {"value": 2.7, "unit": "kg"}
